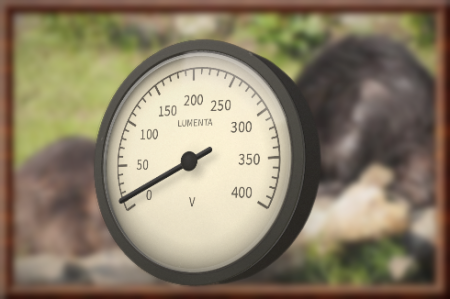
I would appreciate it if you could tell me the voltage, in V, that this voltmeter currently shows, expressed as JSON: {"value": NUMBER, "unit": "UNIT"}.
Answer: {"value": 10, "unit": "V"}
